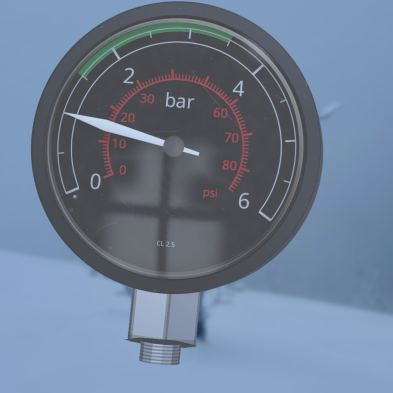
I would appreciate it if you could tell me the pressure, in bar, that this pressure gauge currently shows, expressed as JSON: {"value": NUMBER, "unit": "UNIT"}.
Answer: {"value": 1, "unit": "bar"}
